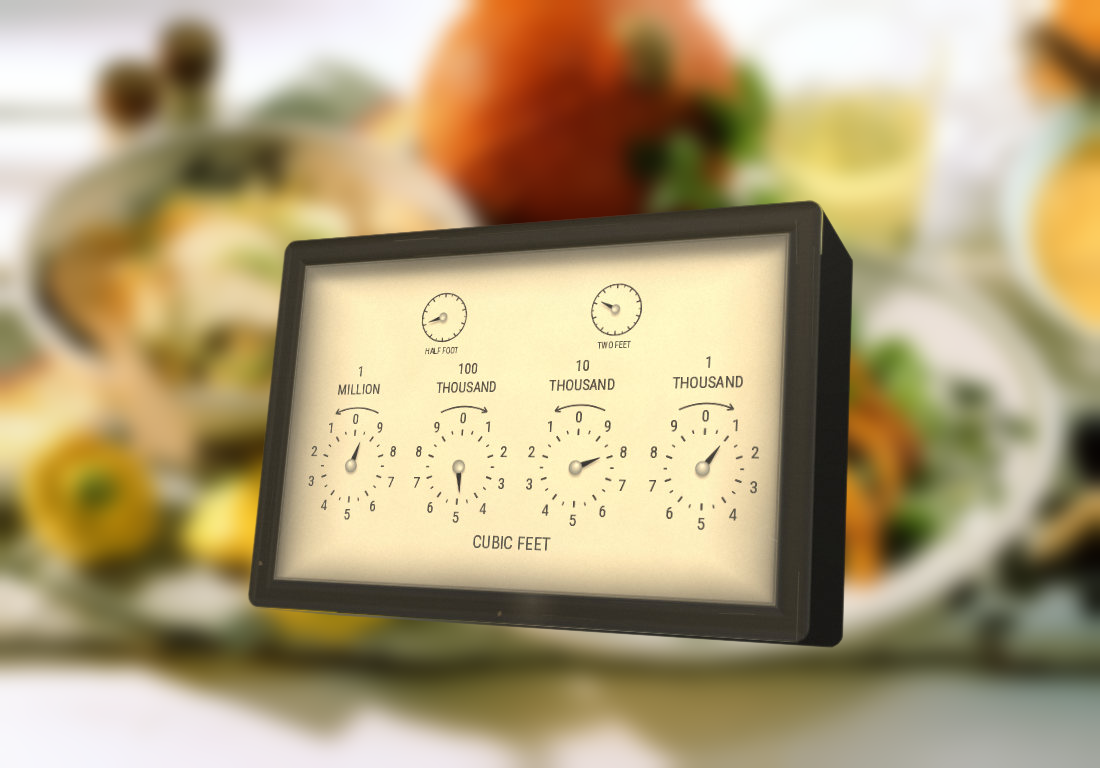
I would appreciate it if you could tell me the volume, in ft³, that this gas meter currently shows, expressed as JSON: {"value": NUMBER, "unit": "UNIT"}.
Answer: {"value": 948100, "unit": "ft³"}
